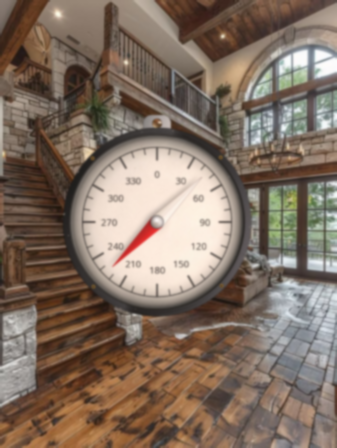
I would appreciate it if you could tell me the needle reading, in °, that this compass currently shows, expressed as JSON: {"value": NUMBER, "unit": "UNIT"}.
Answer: {"value": 225, "unit": "°"}
